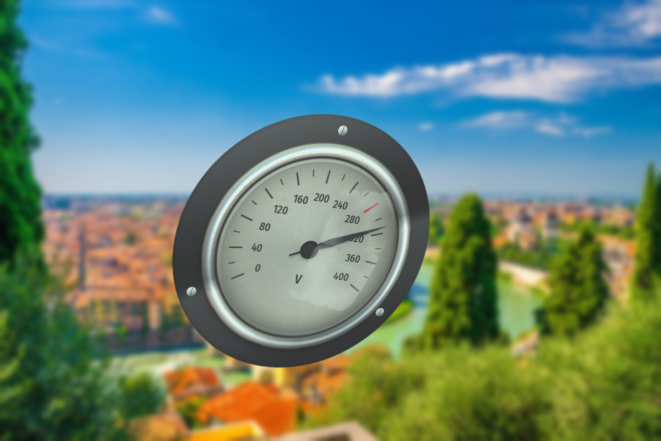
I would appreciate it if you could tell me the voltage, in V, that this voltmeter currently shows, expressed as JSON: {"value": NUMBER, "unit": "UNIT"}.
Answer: {"value": 310, "unit": "V"}
